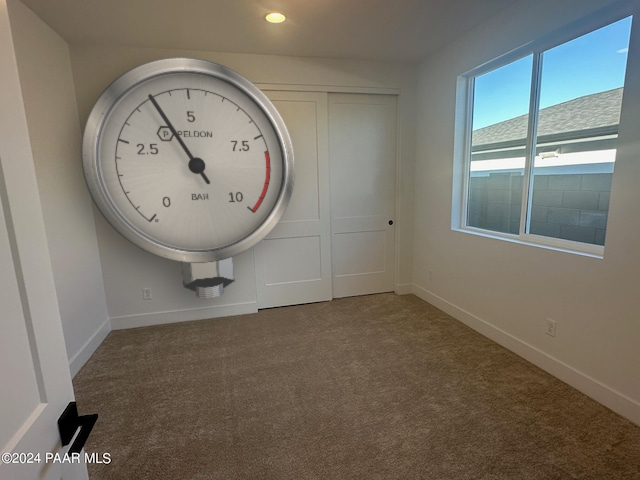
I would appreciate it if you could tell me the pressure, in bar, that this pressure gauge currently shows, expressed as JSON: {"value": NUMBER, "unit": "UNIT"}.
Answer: {"value": 4, "unit": "bar"}
